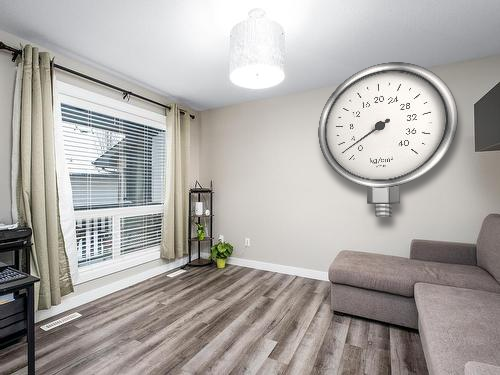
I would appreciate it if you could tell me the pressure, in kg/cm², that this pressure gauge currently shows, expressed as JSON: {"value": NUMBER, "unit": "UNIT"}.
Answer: {"value": 2, "unit": "kg/cm²"}
